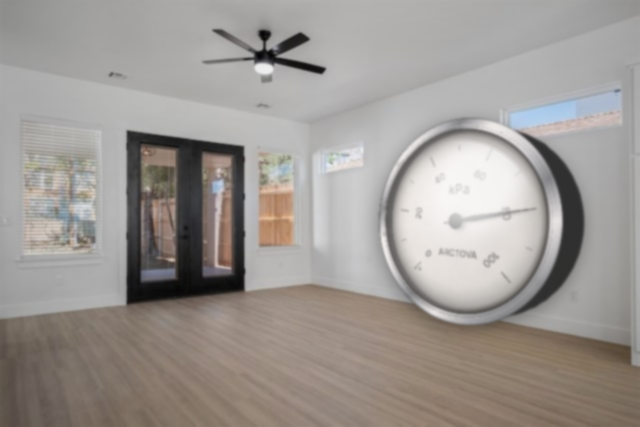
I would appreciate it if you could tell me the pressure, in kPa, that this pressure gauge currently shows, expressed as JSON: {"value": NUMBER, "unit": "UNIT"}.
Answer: {"value": 80, "unit": "kPa"}
